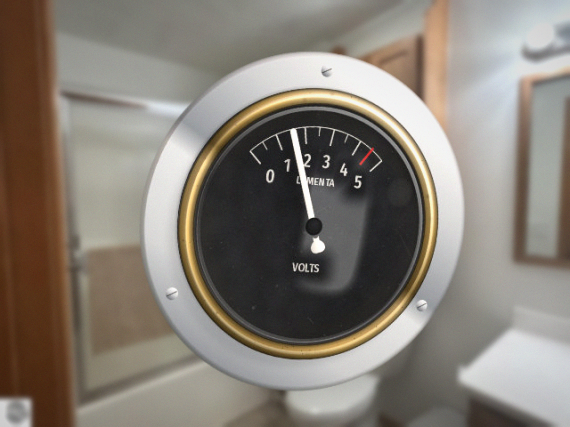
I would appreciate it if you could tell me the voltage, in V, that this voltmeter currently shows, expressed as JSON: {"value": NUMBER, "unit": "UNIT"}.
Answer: {"value": 1.5, "unit": "V"}
